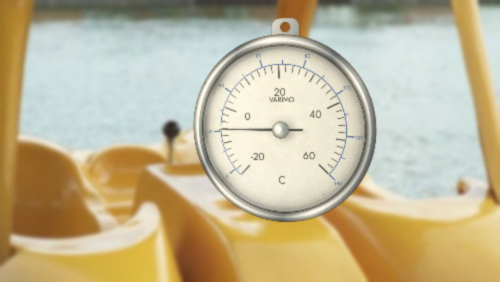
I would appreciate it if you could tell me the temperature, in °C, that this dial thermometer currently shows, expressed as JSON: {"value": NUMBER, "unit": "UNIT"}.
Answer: {"value": -6, "unit": "°C"}
